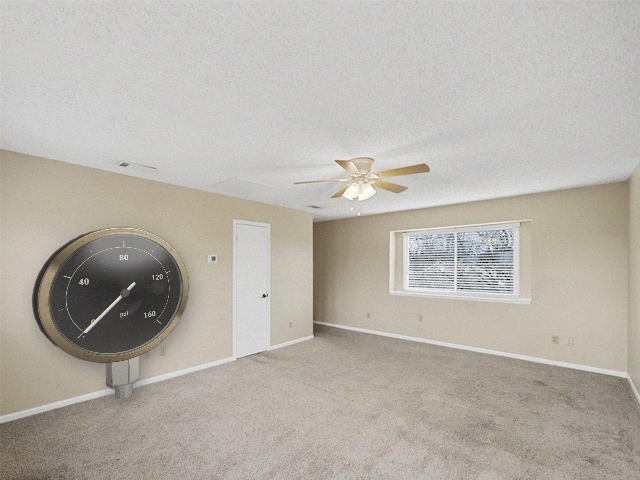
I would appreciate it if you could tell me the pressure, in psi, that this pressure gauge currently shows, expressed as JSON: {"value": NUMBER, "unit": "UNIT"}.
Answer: {"value": 0, "unit": "psi"}
